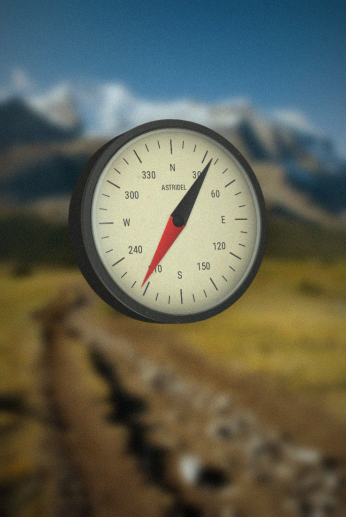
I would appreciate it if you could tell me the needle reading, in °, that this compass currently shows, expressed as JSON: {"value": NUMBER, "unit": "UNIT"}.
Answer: {"value": 215, "unit": "°"}
